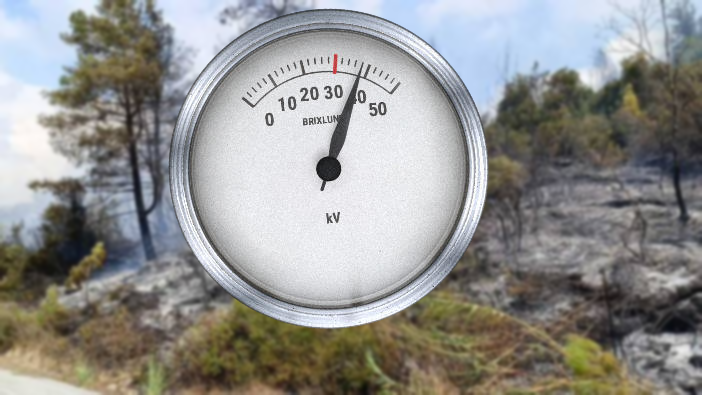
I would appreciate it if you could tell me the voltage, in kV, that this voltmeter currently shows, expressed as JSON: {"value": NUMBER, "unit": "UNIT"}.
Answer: {"value": 38, "unit": "kV"}
